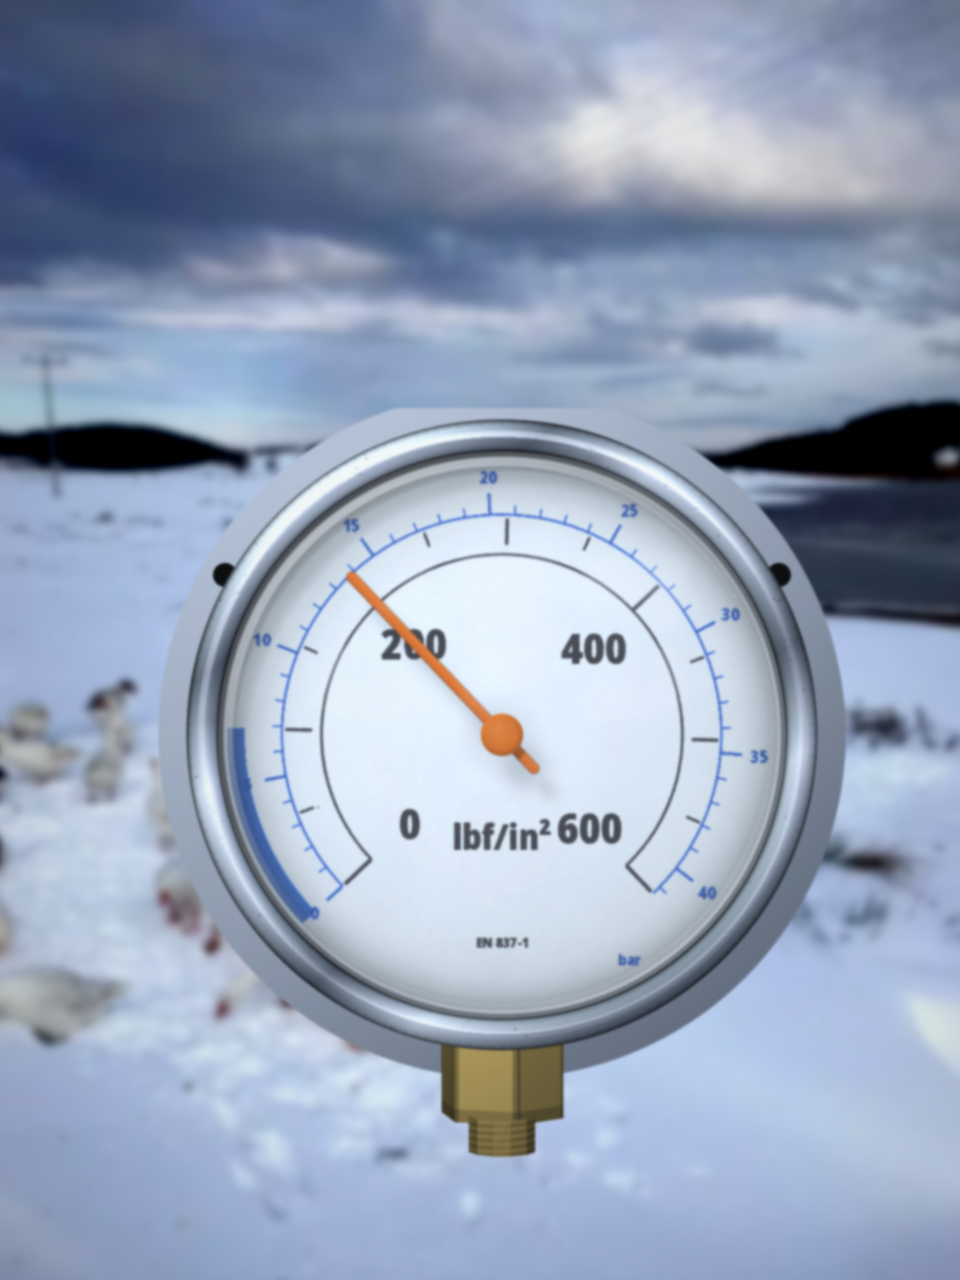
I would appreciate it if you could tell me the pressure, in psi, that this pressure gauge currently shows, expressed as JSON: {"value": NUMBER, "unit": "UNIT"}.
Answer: {"value": 200, "unit": "psi"}
